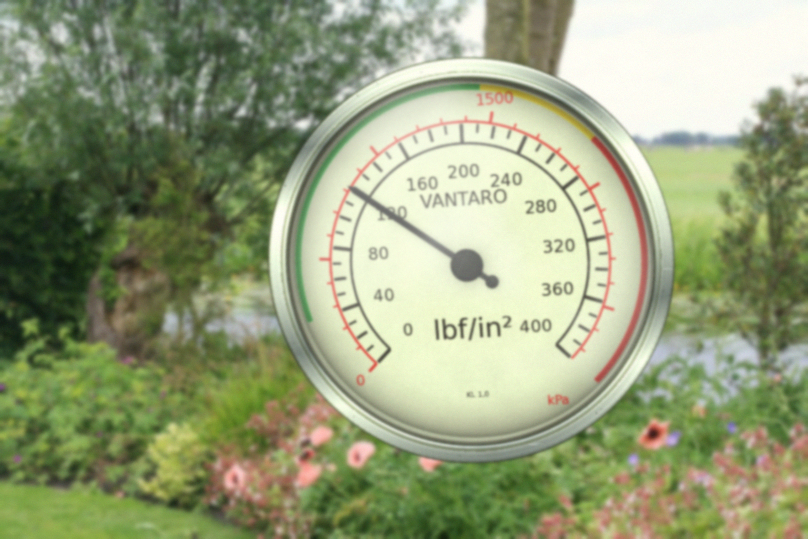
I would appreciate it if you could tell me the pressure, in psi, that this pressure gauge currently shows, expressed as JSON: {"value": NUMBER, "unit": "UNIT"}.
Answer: {"value": 120, "unit": "psi"}
